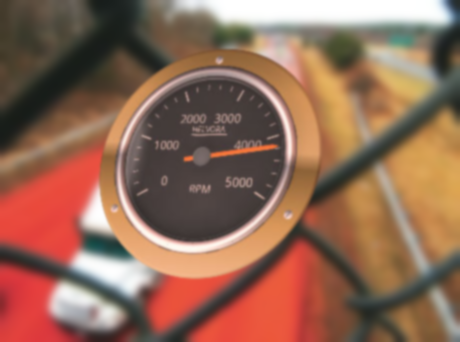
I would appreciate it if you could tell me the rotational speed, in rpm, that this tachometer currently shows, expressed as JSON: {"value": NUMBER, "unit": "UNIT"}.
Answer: {"value": 4200, "unit": "rpm"}
